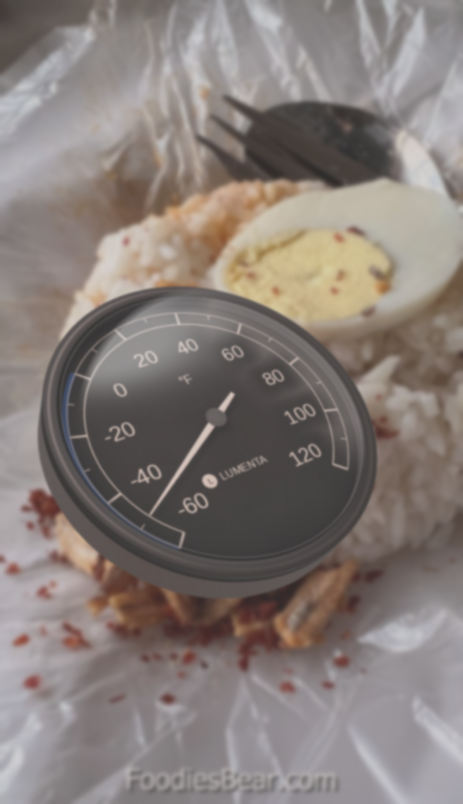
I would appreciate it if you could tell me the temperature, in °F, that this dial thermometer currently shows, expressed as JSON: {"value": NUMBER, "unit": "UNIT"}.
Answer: {"value": -50, "unit": "°F"}
